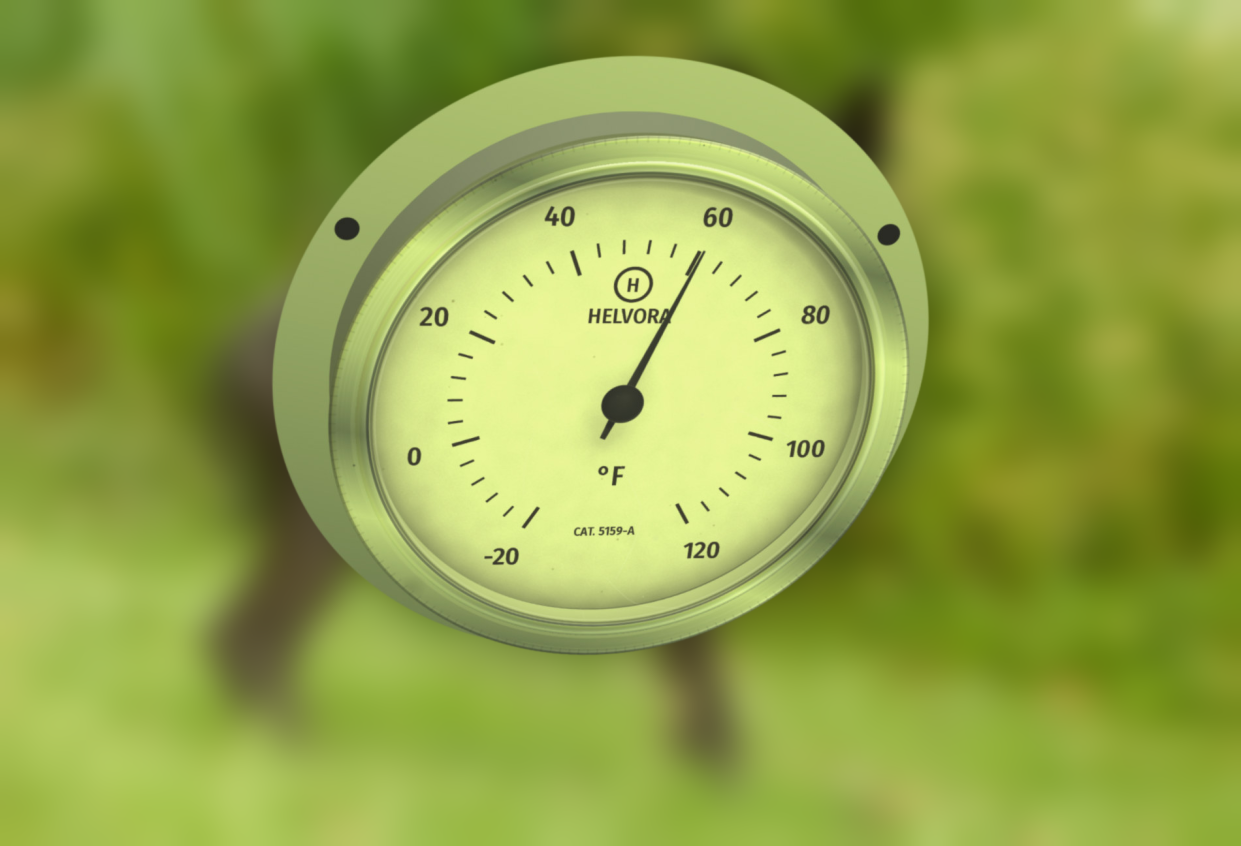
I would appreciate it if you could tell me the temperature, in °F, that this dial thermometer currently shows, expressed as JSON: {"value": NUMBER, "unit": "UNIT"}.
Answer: {"value": 60, "unit": "°F"}
